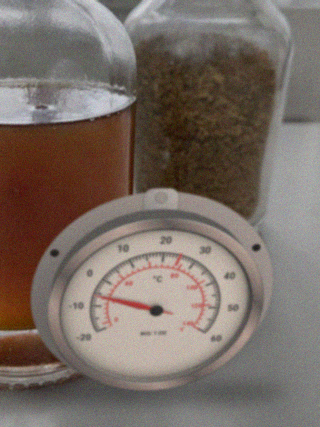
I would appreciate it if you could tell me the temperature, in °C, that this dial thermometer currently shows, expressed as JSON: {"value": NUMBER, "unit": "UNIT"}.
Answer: {"value": -5, "unit": "°C"}
